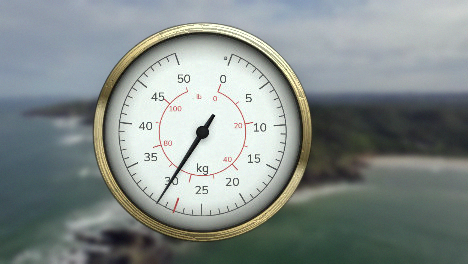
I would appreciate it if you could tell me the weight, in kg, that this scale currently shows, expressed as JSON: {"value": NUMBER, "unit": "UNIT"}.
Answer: {"value": 30, "unit": "kg"}
